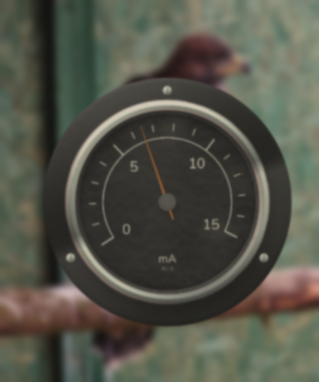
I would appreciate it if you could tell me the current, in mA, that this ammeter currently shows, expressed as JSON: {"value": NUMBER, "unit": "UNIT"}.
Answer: {"value": 6.5, "unit": "mA"}
